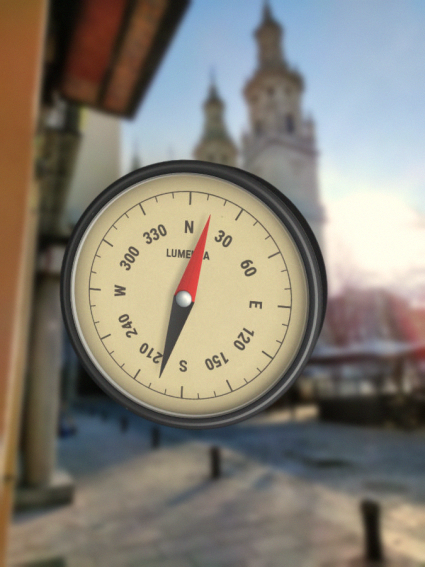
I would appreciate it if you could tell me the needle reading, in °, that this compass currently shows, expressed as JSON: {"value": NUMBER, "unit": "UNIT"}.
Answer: {"value": 15, "unit": "°"}
